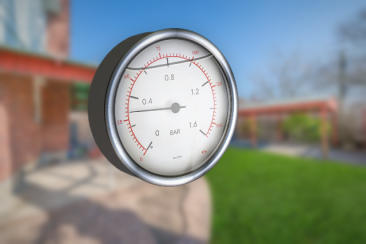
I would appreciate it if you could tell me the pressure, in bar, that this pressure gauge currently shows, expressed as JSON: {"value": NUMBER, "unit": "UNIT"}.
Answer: {"value": 0.3, "unit": "bar"}
